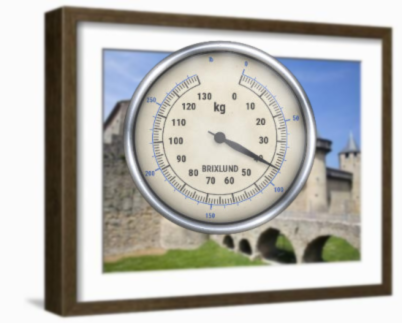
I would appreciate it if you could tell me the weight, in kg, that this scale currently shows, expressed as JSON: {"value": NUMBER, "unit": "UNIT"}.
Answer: {"value": 40, "unit": "kg"}
